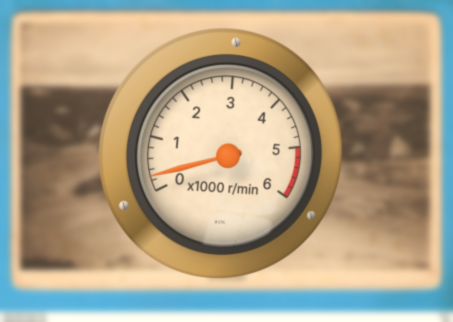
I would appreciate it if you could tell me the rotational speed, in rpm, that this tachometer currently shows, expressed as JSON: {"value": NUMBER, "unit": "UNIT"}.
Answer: {"value": 300, "unit": "rpm"}
